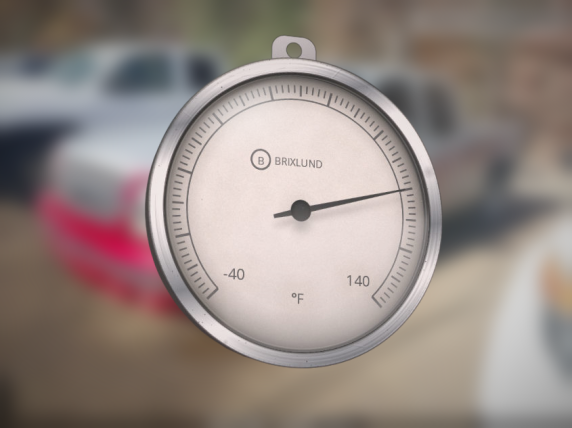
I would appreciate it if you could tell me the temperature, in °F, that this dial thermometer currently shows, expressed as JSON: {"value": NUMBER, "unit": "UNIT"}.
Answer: {"value": 100, "unit": "°F"}
